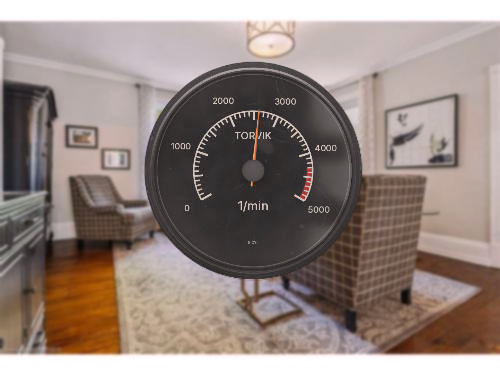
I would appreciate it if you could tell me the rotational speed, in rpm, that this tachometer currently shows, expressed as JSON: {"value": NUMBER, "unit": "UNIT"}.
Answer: {"value": 2600, "unit": "rpm"}
